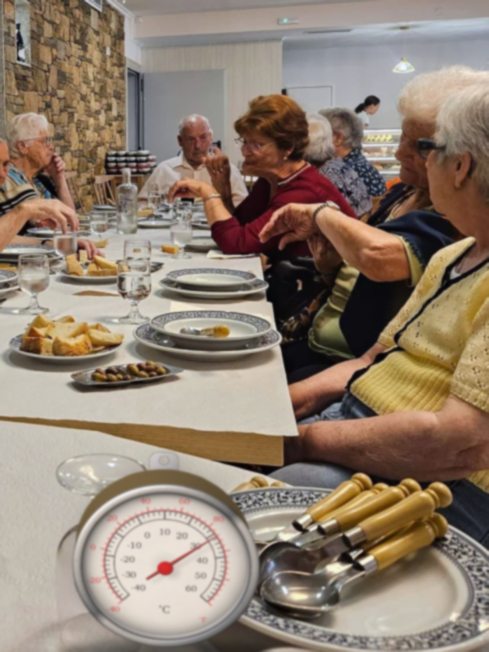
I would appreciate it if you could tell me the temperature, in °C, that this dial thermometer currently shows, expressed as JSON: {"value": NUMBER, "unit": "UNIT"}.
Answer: {"value": 30, "unit": "°C"}
